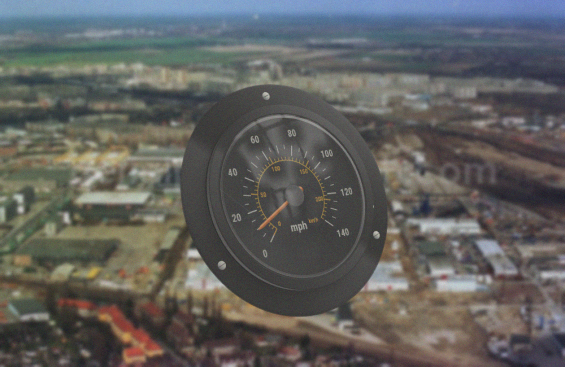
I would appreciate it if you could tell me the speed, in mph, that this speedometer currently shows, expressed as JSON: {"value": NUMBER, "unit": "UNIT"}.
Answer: {"value": 10, "unit": "mph"}
